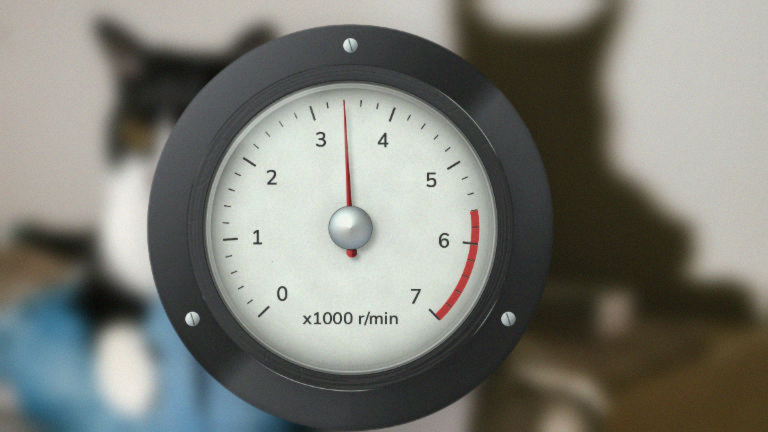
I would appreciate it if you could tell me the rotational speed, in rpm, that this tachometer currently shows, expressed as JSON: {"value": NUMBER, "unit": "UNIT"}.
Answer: {"value": 3400, "unit": "rpm"}
